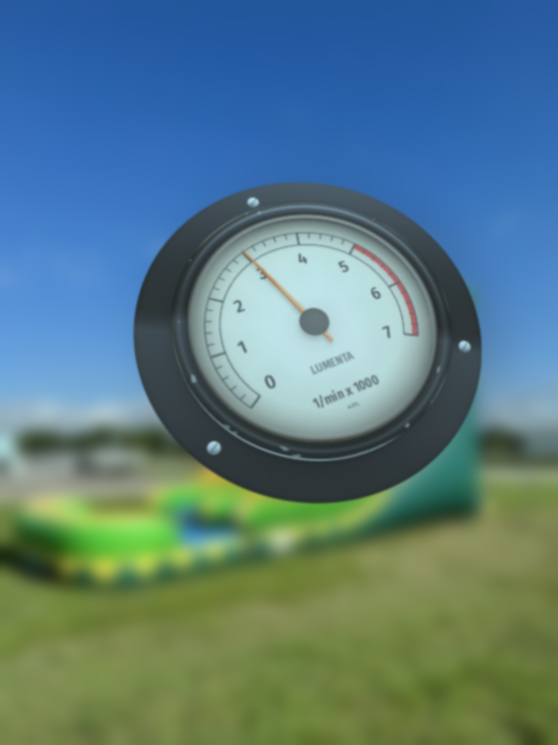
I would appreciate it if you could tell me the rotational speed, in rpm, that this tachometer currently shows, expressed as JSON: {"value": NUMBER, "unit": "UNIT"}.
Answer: {"value": 3000, "unit": "rpm"}
